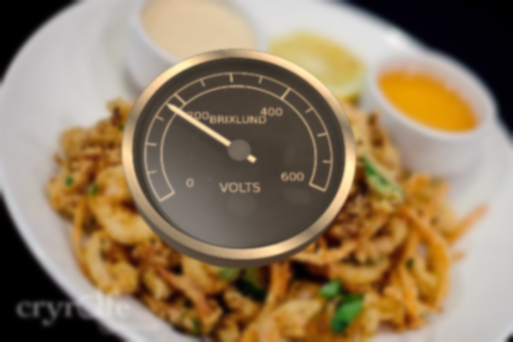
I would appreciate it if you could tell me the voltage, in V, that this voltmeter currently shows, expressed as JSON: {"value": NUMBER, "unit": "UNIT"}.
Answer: {"value": 175, "unit": "V"}
